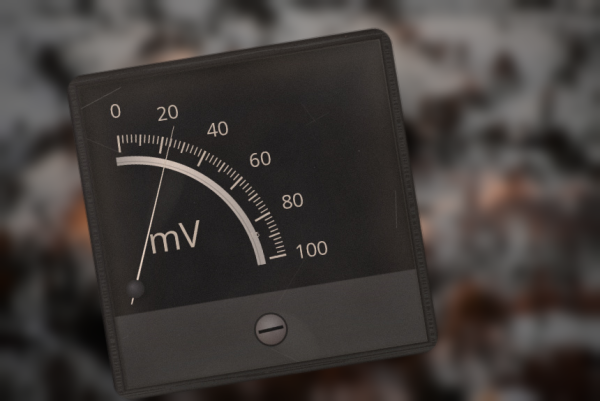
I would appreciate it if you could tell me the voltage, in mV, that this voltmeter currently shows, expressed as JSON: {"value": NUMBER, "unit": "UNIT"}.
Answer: {"value": 24, "unit": "mV"}
